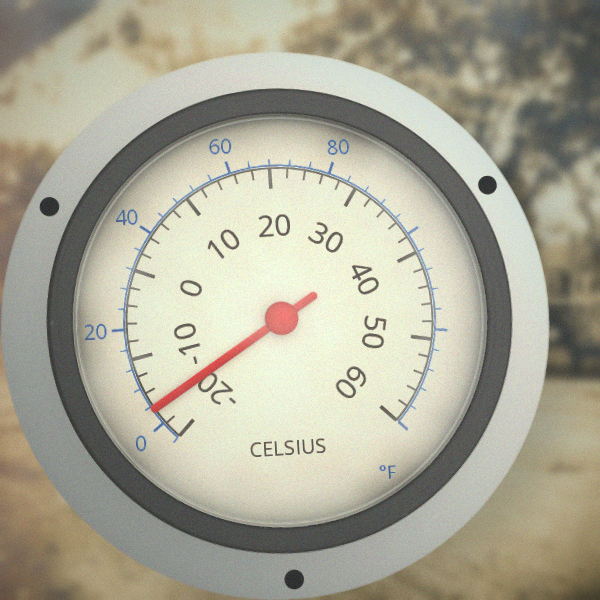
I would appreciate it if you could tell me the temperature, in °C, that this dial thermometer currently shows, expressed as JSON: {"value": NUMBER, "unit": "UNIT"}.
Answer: {"value": -16, "unit": "°C"}
